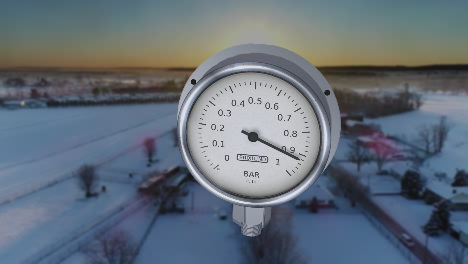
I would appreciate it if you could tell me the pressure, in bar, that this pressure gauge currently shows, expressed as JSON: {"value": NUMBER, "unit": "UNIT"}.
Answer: {"value": 0.92, "unit": "bar"}
